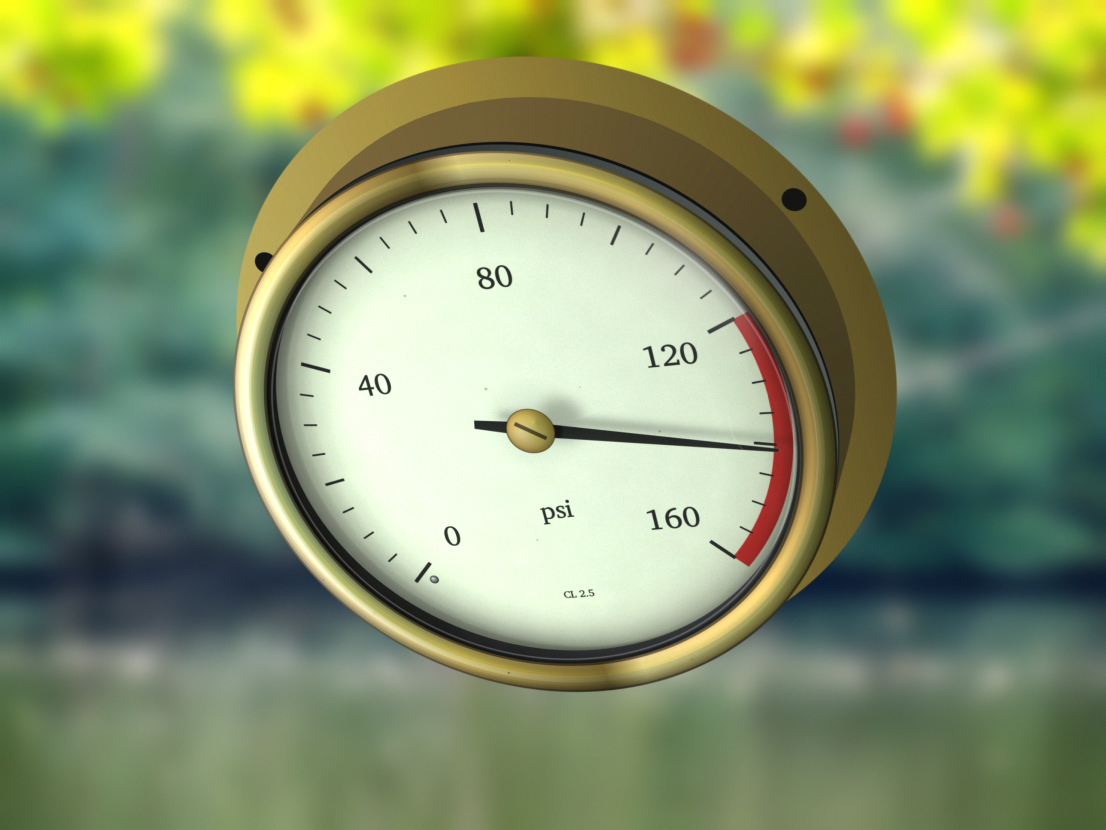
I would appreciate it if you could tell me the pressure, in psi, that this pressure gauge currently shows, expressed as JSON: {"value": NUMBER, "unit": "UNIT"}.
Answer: {"value": 140, "unit": "psi"}
